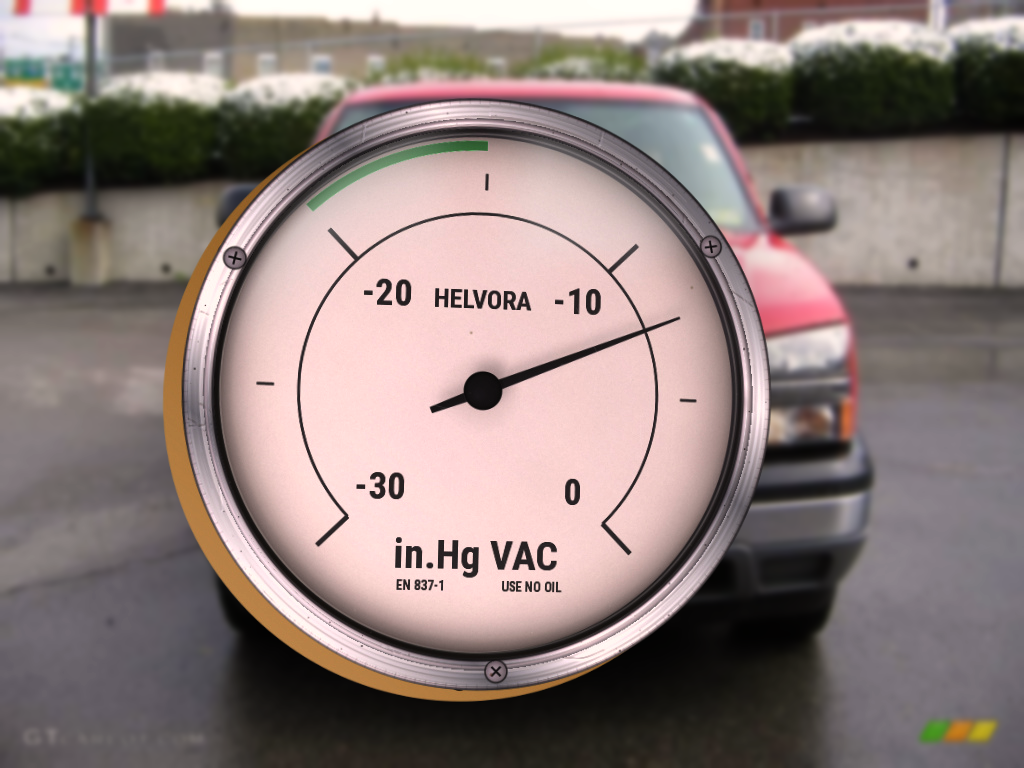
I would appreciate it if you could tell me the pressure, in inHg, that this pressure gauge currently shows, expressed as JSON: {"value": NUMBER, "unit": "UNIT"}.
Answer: {"value": -7.5, "unit": "inHg"}
